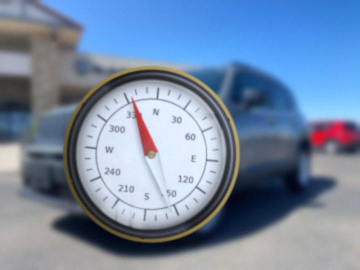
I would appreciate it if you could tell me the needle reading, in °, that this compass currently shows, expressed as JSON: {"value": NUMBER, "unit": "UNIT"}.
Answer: {"value": 335, "unit": "°"}
